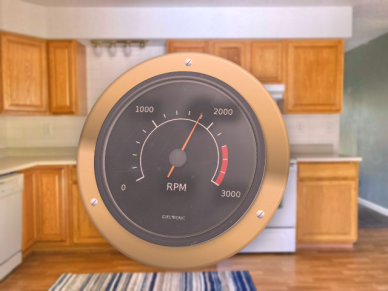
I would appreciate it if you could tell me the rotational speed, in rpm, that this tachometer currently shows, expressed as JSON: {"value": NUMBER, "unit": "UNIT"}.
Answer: {"value": 1800, "unit": "rpm"}
